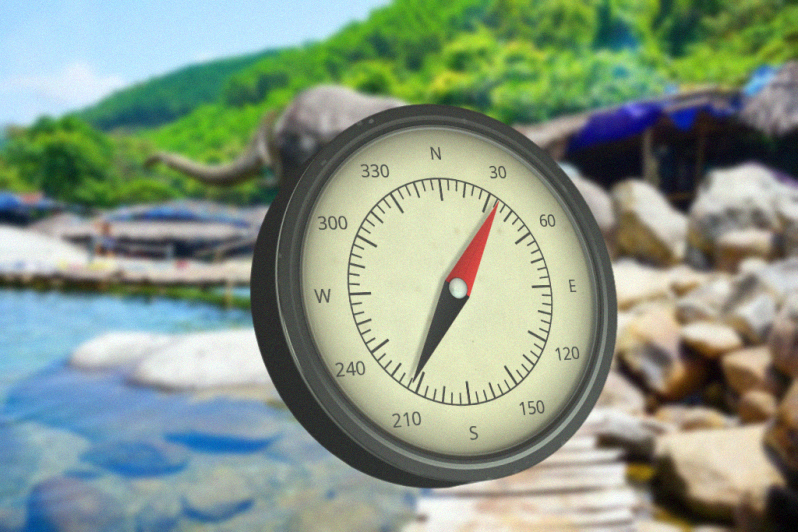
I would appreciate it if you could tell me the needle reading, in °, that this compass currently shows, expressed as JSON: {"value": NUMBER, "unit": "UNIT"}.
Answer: {"value": 35, "unit": "°"}
